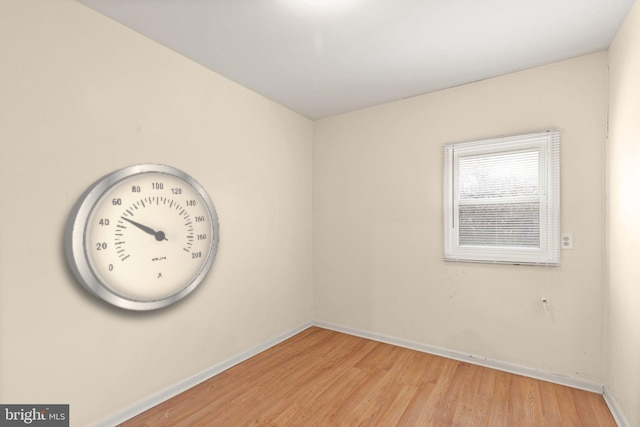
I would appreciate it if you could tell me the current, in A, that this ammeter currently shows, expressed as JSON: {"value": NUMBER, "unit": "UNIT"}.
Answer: {"value": 50, "unit": "A"}
